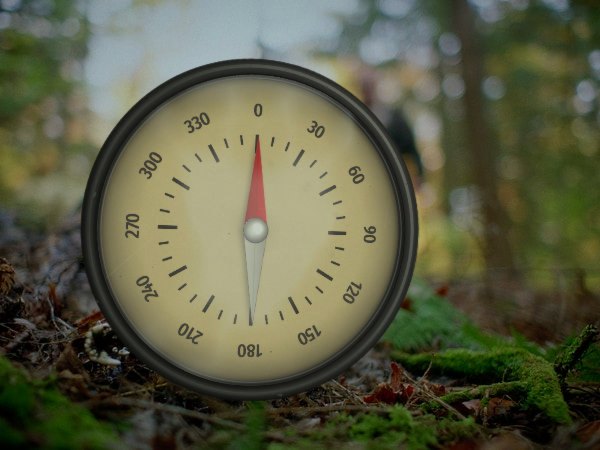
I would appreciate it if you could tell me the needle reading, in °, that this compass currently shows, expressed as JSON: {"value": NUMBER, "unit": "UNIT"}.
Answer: {"value": 0, "unit": "°"}
